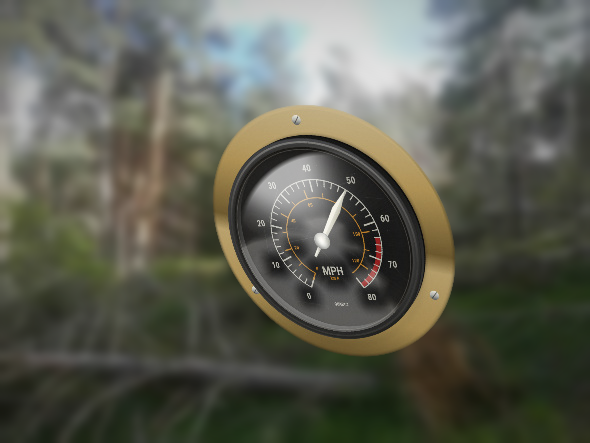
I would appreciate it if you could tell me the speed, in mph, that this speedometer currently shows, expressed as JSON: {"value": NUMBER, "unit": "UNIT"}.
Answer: {"value": 50, "unit": "mph"}
